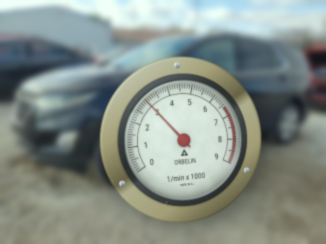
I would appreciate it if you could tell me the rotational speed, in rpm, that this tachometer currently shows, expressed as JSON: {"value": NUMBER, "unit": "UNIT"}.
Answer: {"value": 3000, "unit": "rpm"}
